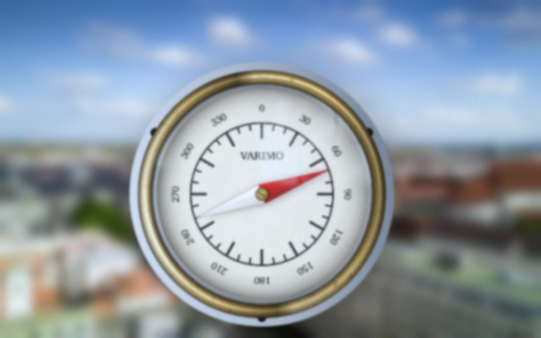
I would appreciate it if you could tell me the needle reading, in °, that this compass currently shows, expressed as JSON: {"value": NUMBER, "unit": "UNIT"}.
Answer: {"value": 70, "unit": "°"}
